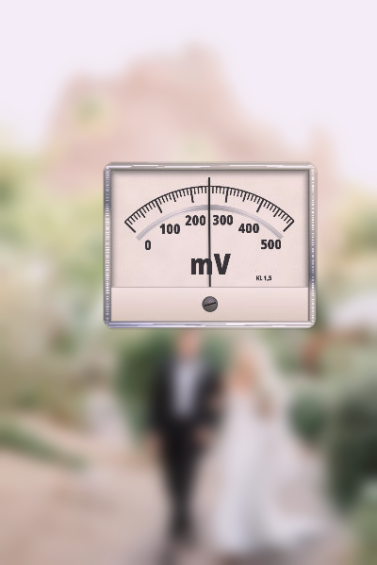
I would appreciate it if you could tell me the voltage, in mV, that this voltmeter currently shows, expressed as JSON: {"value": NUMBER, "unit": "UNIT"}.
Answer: {"value": 250, "unit": "mV"}
